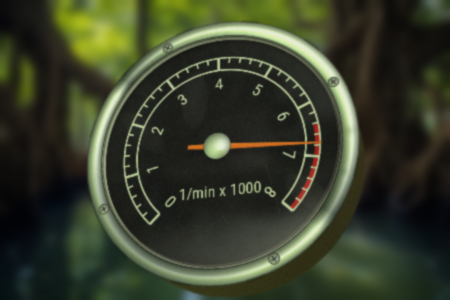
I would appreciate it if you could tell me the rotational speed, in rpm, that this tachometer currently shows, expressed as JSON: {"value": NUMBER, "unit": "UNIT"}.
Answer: {"value": 6800, "unit": "rpm"}
